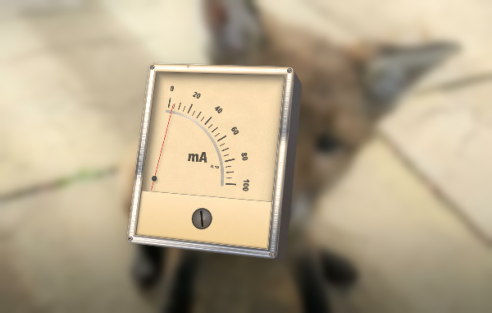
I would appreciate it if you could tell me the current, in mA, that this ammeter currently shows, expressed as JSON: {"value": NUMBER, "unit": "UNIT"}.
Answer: {"value": 5, "unit": "mA"}
